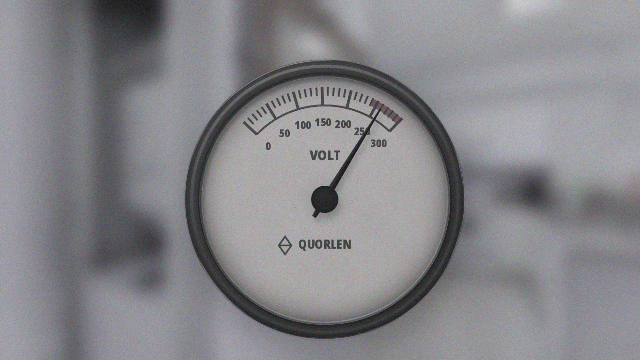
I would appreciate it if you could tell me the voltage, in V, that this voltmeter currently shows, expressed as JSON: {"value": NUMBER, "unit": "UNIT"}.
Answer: {"value": 260, "unit": "V"}
